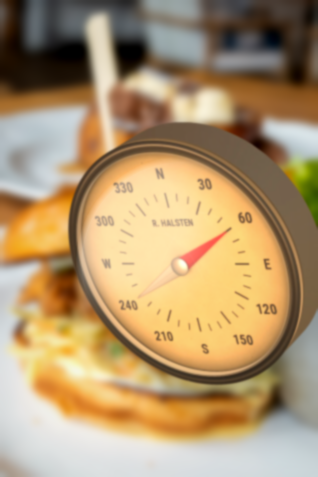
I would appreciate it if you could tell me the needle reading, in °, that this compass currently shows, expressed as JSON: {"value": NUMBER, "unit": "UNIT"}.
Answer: {"value": 60, "unit": "°"}
